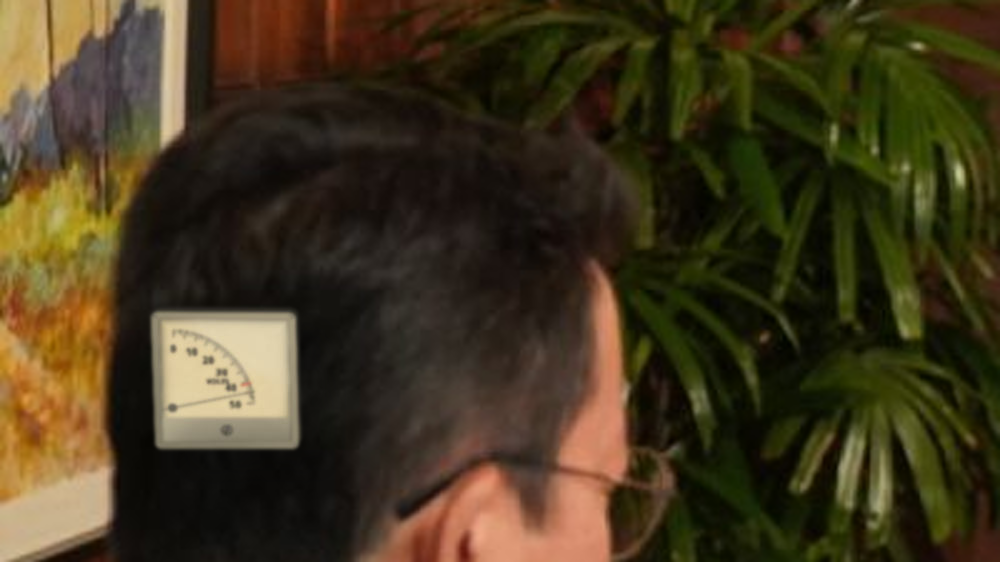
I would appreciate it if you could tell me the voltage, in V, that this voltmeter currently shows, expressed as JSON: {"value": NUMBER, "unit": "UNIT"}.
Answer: {"value": 45, "unit": "V"}
